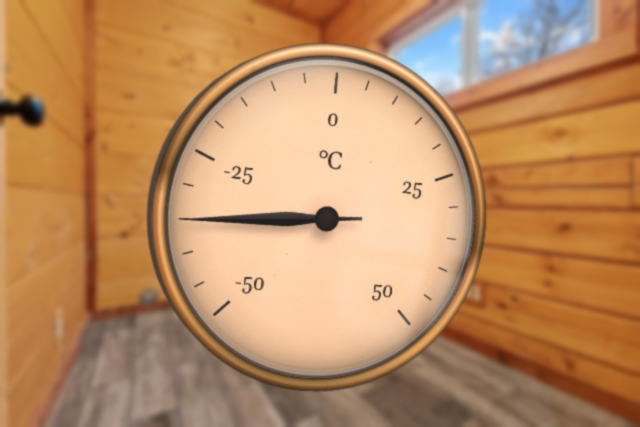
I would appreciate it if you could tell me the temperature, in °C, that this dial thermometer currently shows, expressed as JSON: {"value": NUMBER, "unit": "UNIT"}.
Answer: {"value": -35, "unit": "°C"}
